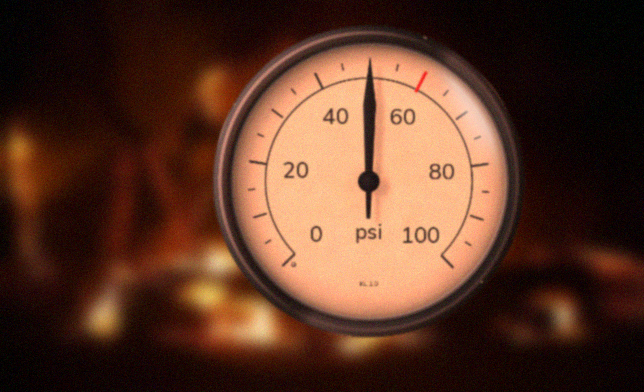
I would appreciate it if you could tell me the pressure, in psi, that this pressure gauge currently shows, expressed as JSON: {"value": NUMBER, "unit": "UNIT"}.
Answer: {"value": 50, "unit": "psi"}
